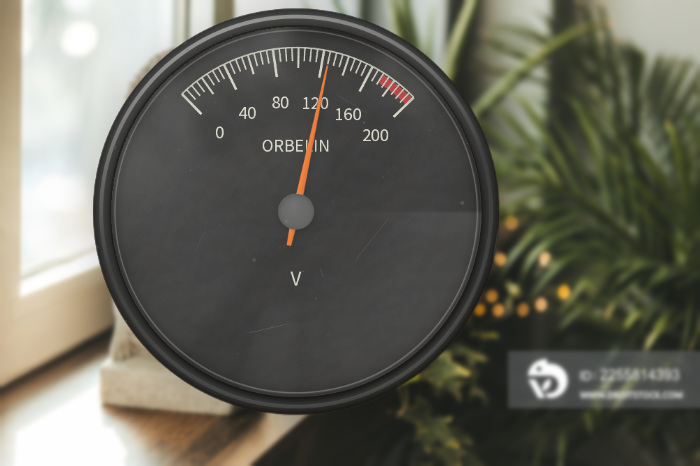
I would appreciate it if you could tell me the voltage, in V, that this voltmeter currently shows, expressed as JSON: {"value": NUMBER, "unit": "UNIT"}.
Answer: {"value": 125, "unit": "V"}
